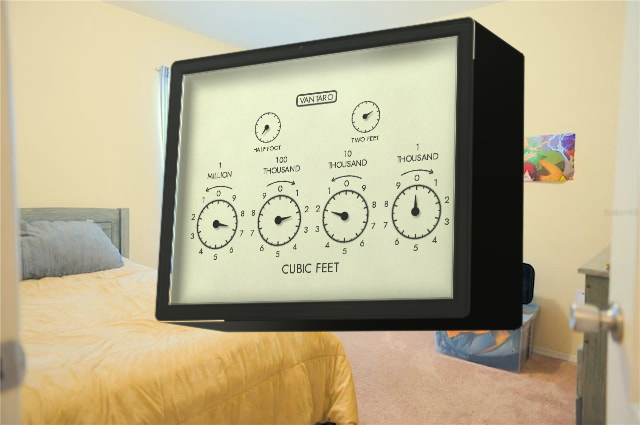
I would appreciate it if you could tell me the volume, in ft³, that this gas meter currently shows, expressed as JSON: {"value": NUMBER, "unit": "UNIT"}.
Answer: {"value": 722000, "unit": "ft³"}
